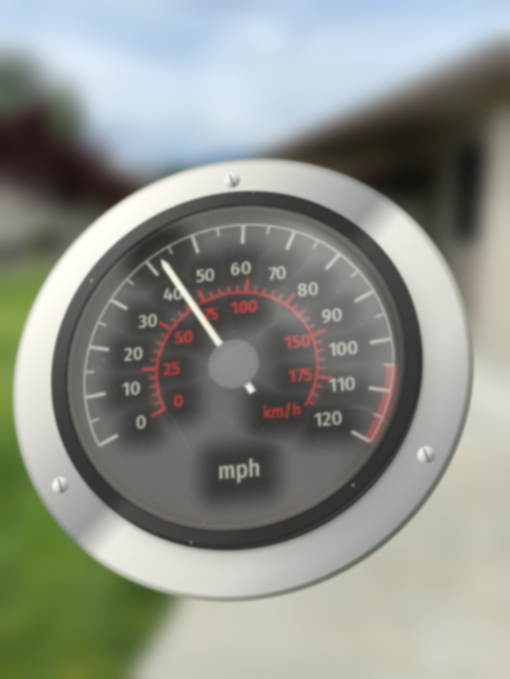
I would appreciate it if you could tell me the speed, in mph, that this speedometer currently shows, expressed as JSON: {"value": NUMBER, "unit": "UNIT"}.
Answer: {"value": 42.5, "unit": "mph"}
